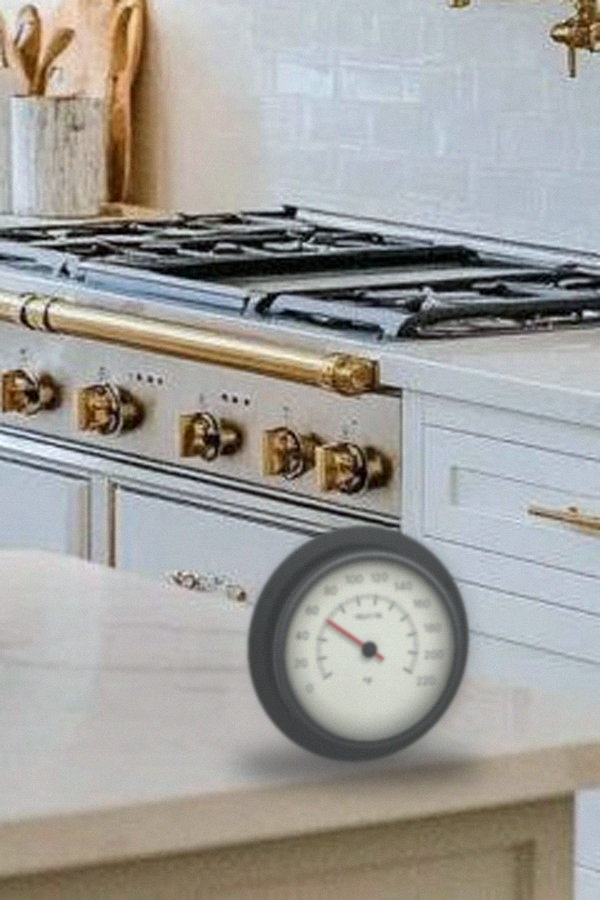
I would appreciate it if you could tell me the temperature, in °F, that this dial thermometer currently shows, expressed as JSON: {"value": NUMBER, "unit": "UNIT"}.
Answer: {"value": 60, "unit": "°F"}
